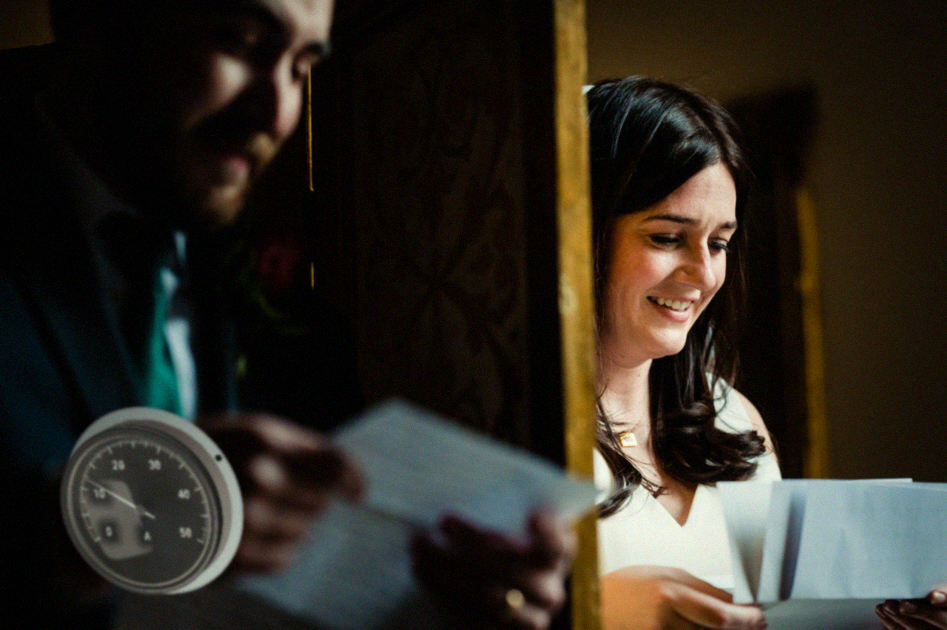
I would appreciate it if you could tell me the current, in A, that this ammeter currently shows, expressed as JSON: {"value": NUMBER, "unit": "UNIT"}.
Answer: {"value": 12.5, "unit": "A"}
